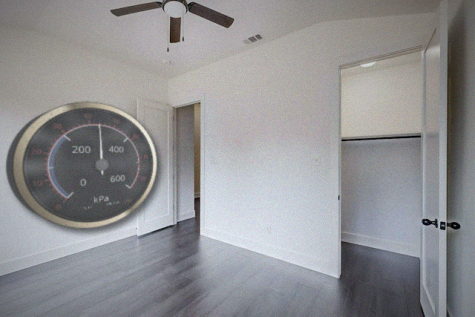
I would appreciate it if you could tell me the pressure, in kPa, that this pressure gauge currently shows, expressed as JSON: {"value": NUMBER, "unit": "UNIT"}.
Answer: {"value": 300, "unit": "kPa"}
